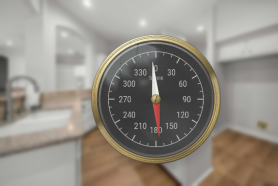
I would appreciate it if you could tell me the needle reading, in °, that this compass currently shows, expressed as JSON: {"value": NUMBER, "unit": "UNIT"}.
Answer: {"value": 175, "unit": "°"}
